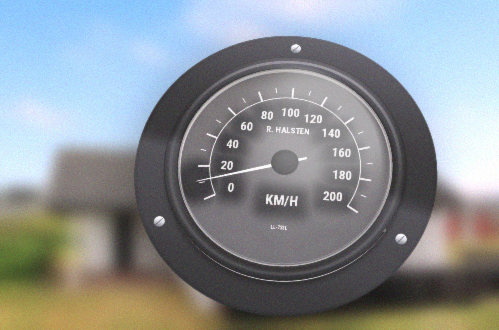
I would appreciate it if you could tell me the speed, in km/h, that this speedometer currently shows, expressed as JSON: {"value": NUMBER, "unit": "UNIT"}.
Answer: {"value": 10, "unit": "km/h"}
